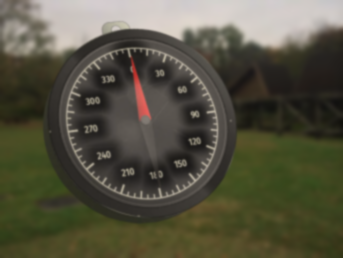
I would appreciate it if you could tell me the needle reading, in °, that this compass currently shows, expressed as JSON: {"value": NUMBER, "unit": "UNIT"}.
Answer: {"value": 0, "unit": "°"}
